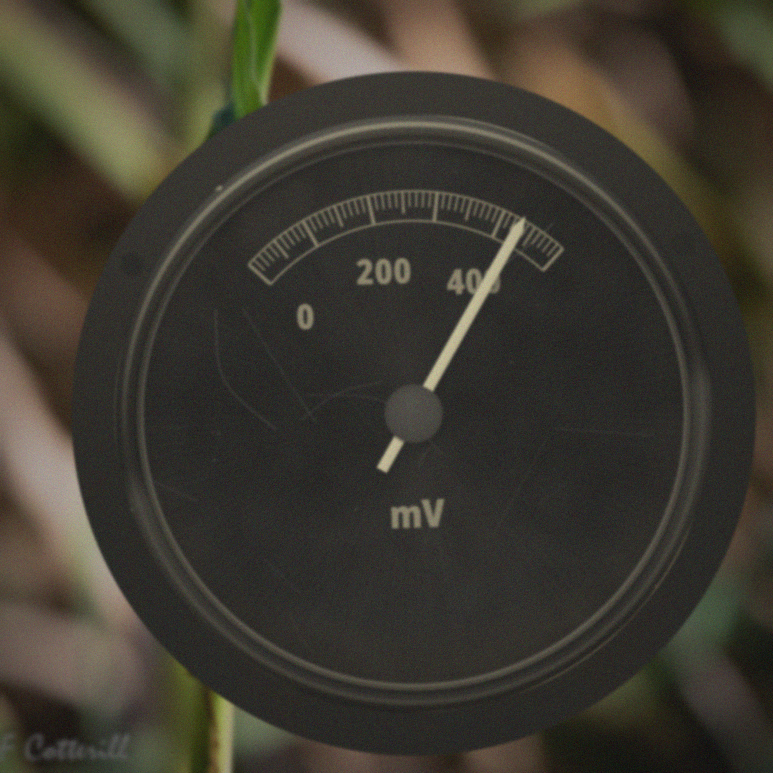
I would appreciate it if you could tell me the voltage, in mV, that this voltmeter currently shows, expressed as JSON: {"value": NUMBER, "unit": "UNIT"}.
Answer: {"value": 430, "unit": "mV"}
